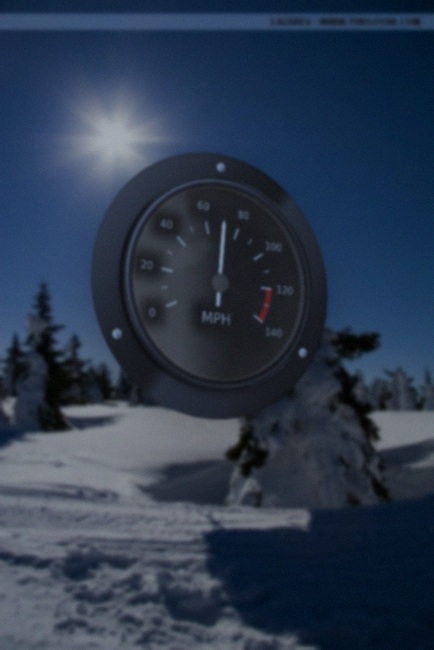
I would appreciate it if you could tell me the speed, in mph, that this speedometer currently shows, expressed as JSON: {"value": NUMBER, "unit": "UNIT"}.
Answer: {"value": 70, "unit": "mph"}
